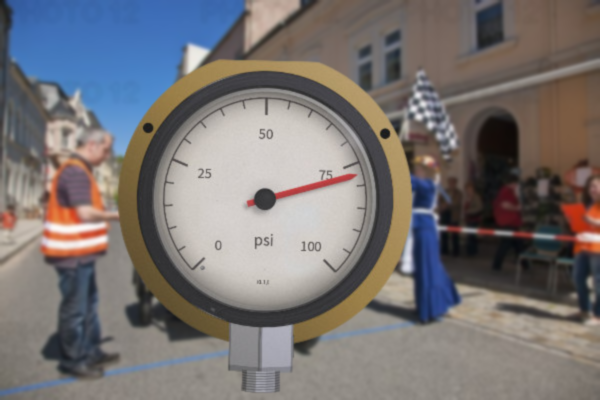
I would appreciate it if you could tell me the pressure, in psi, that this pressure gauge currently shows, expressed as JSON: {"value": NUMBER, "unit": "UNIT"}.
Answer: {"value": 77.5, "unit": "psi"}
